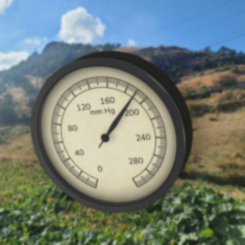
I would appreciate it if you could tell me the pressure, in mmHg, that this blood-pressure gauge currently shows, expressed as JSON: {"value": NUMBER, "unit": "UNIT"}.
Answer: {"value": 190, "unit": "mmHg"}
